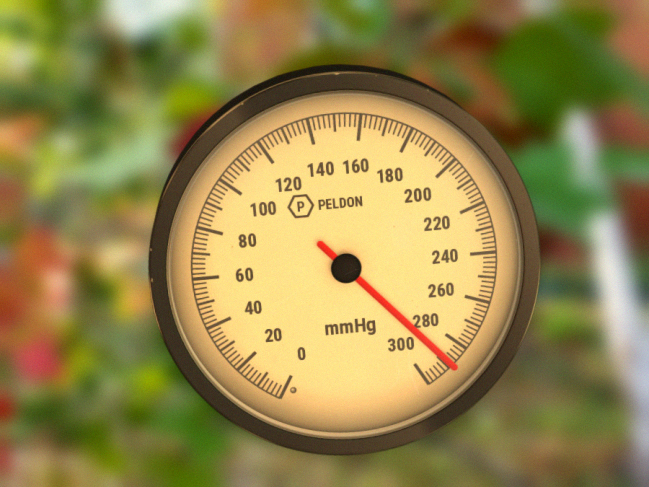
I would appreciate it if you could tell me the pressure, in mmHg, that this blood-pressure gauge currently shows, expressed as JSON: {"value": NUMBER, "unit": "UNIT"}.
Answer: {"value": 288, "unit": "mmHg"}
